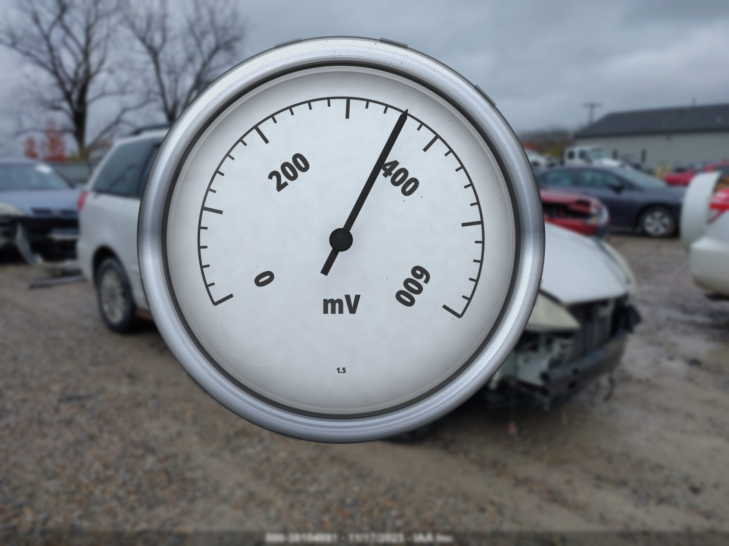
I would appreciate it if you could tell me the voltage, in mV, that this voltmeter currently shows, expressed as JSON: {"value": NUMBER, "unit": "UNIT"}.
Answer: {"value": 360, "unit": "mV"}
